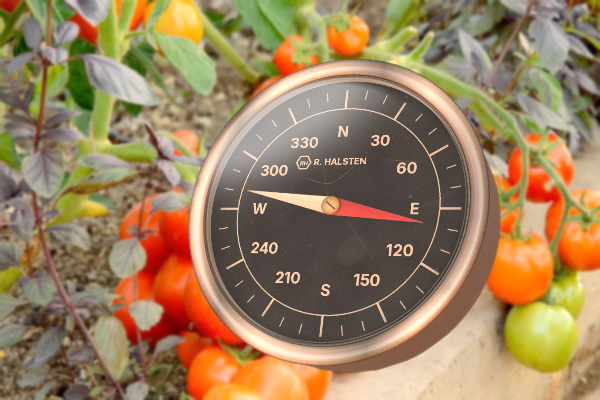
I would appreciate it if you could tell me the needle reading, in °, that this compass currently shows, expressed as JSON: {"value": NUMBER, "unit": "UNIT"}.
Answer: {"value": 100, "unit": "°"}
